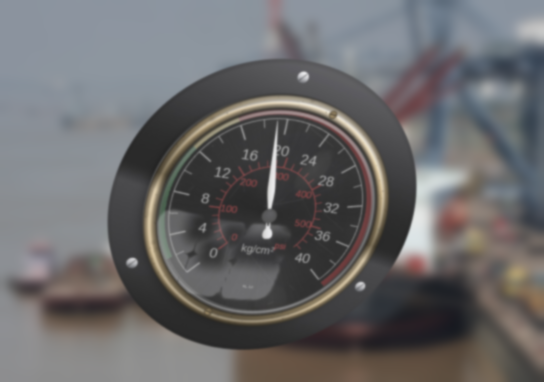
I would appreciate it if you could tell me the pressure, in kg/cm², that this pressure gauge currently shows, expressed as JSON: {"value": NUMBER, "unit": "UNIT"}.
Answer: {"value": 19, "unit": "kg/cm²"}
